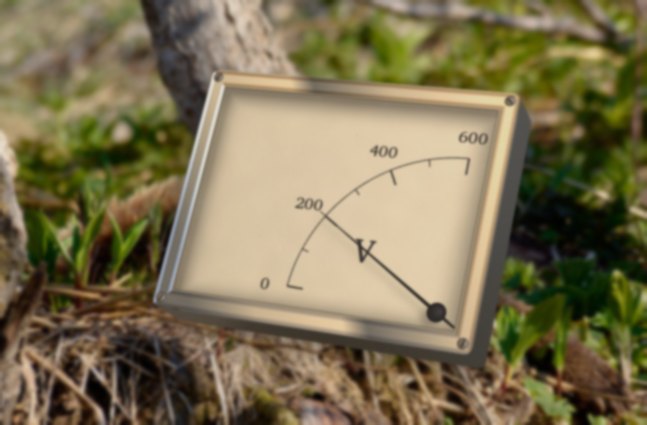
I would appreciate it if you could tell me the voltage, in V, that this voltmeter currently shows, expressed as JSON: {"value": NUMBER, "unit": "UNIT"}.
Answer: {"value": 200, "unit": "V"}
